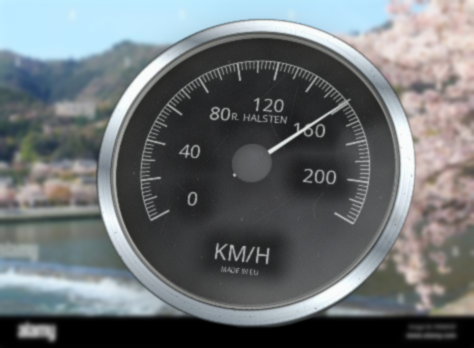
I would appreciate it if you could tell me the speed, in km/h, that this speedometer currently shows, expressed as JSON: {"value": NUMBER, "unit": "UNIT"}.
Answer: {"value": 160, "unit": "km/h"}
